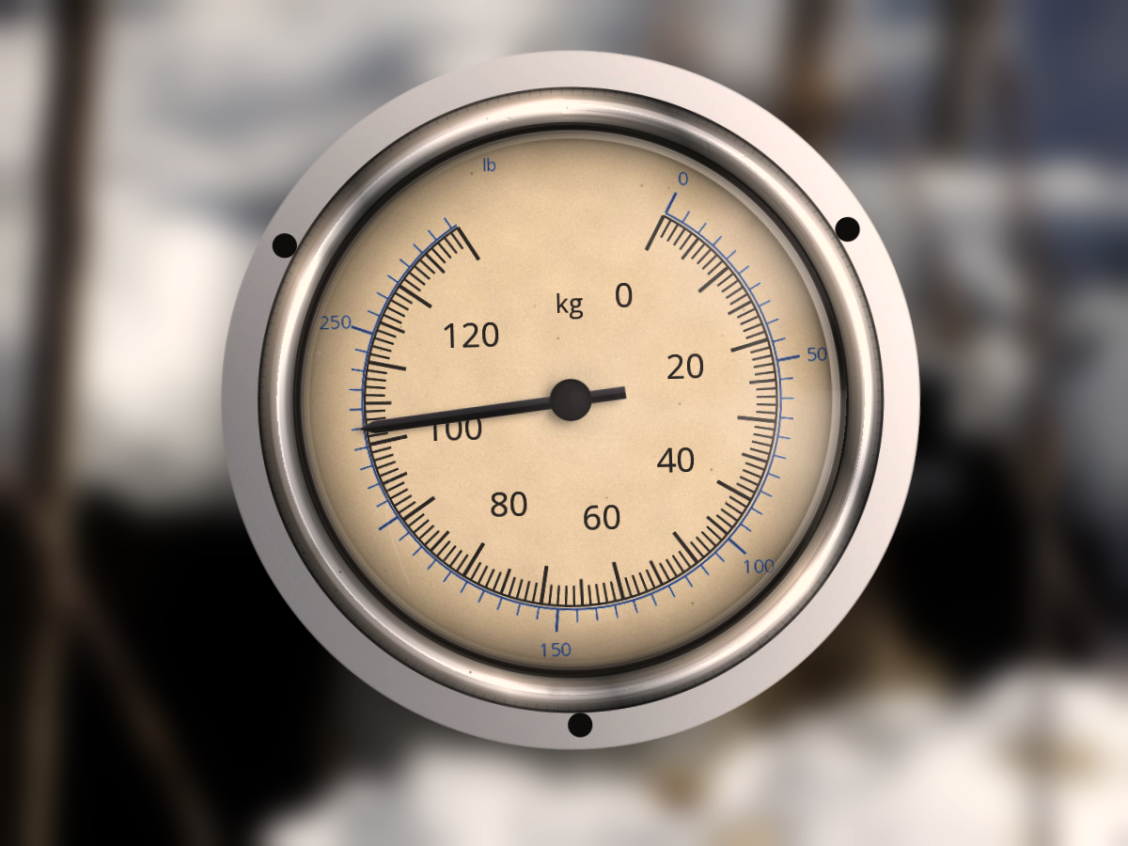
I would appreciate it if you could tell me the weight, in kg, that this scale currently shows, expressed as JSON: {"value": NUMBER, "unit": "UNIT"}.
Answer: {"value": 102, "unit": "kg"}
